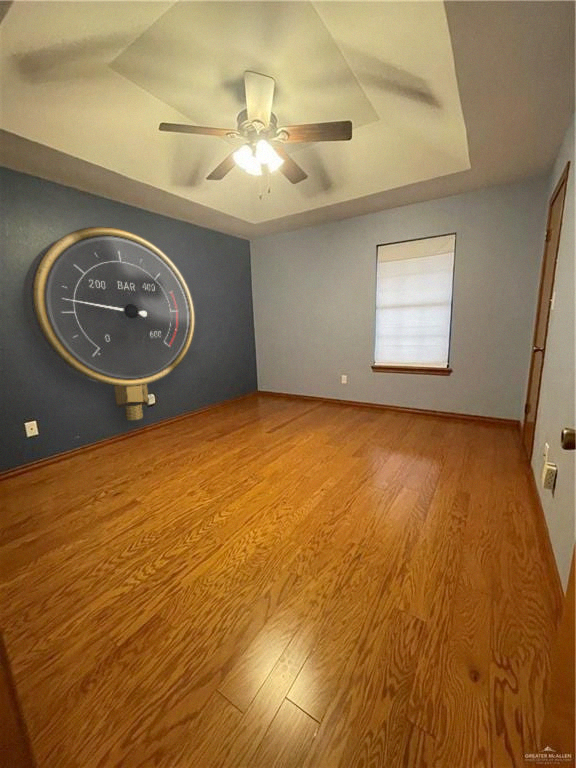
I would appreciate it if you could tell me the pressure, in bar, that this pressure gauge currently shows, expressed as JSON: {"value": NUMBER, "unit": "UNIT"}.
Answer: {"value": 125, "unit": "bar"}
